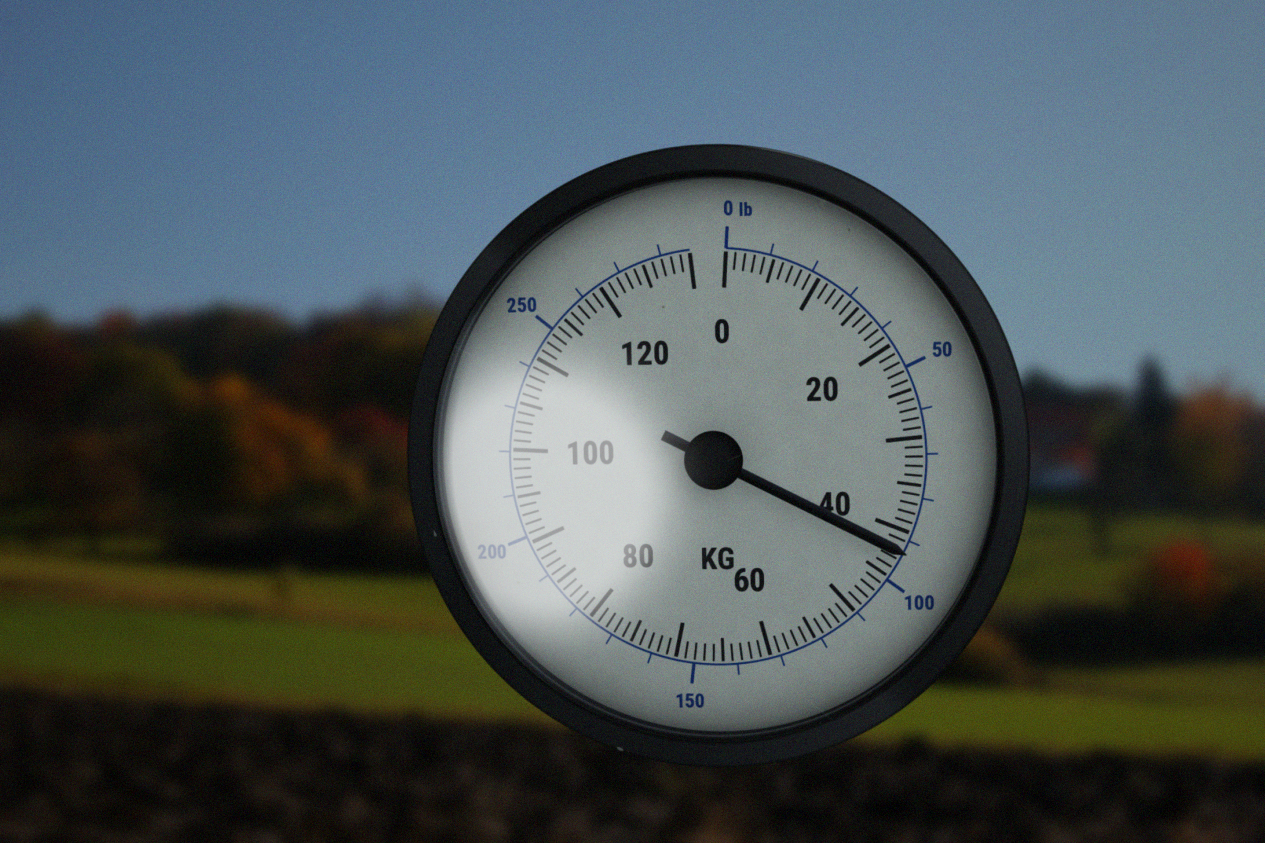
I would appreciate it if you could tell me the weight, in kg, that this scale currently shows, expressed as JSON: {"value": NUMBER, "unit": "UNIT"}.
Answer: {"value": 42, "unit": "kg"}
